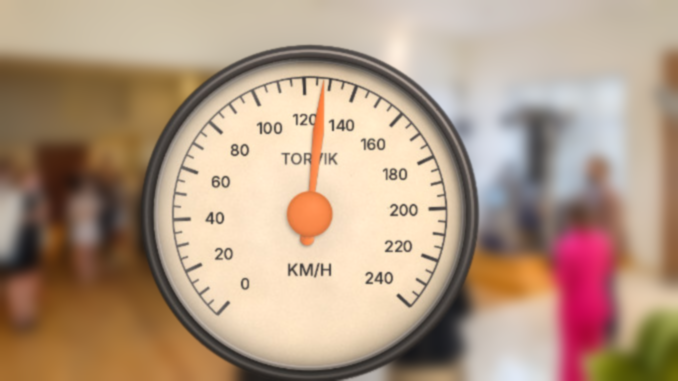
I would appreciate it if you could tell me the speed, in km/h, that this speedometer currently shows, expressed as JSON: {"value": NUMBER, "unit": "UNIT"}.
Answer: {"value": 127.5, "unit": "km/h"}
